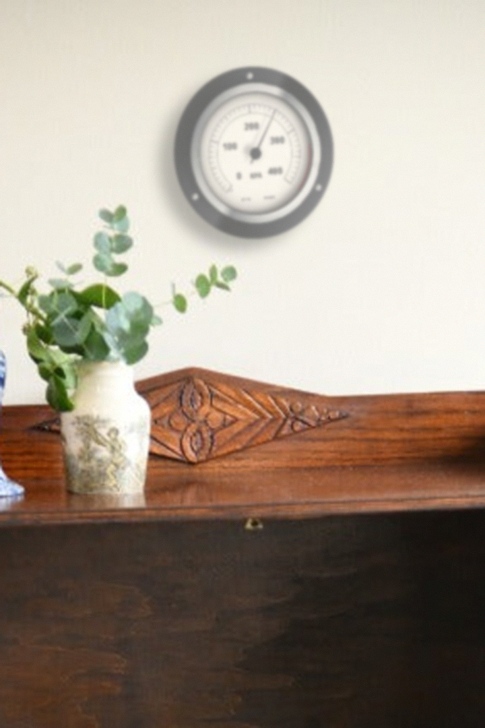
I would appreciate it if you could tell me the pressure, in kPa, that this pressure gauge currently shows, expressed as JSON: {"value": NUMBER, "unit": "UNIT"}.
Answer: {"value": 250, "unit": "kPa"}
